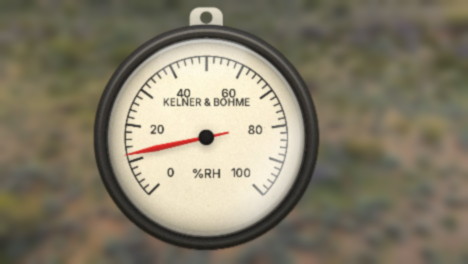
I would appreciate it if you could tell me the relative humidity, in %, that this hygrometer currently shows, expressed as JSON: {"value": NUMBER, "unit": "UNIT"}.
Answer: {"value": 12, "unit": "%"}
